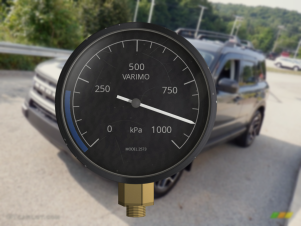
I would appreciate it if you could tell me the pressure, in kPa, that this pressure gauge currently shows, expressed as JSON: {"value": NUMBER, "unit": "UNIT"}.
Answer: {"value": 900, "unit": "kPa"}
